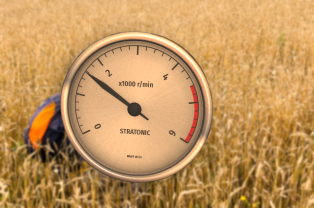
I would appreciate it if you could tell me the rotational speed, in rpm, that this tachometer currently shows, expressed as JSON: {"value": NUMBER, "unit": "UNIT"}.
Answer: {"value": 1600, "unit": "rpm"}
